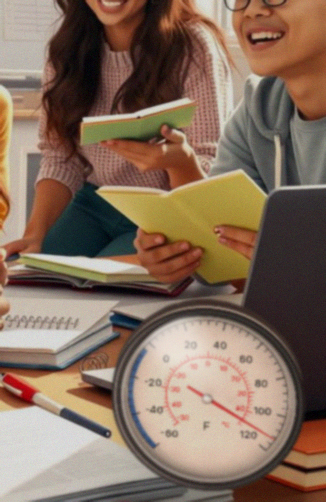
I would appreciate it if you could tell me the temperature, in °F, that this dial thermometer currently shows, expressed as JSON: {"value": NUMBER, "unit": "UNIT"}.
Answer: {"value": 112, "unit": "°F"}
